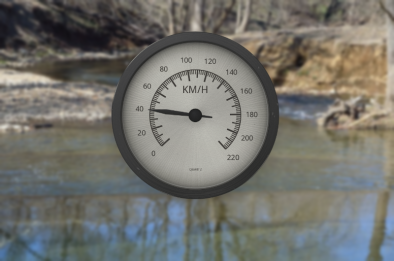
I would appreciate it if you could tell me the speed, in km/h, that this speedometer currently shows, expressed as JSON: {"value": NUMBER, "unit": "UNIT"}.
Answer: {"value": 40, "unit": "km/h"}
